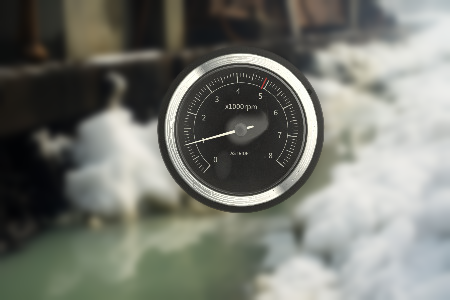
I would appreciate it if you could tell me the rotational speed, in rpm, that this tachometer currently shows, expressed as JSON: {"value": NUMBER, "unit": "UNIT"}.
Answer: {"value": 1000, "unit": "rpm"}
